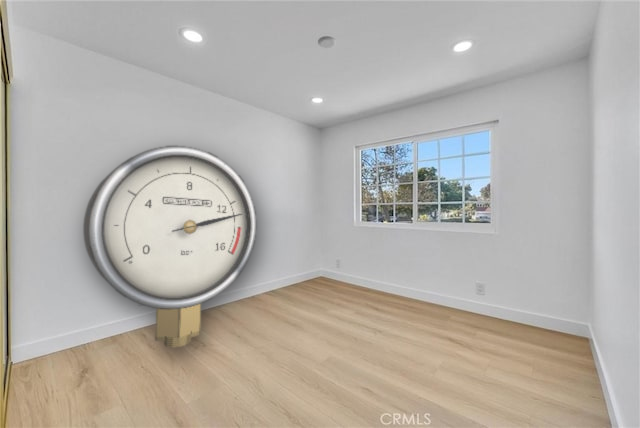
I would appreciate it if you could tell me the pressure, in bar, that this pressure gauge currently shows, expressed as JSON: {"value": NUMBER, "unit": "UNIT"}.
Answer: {"value": 13, "unit": "bar"}
